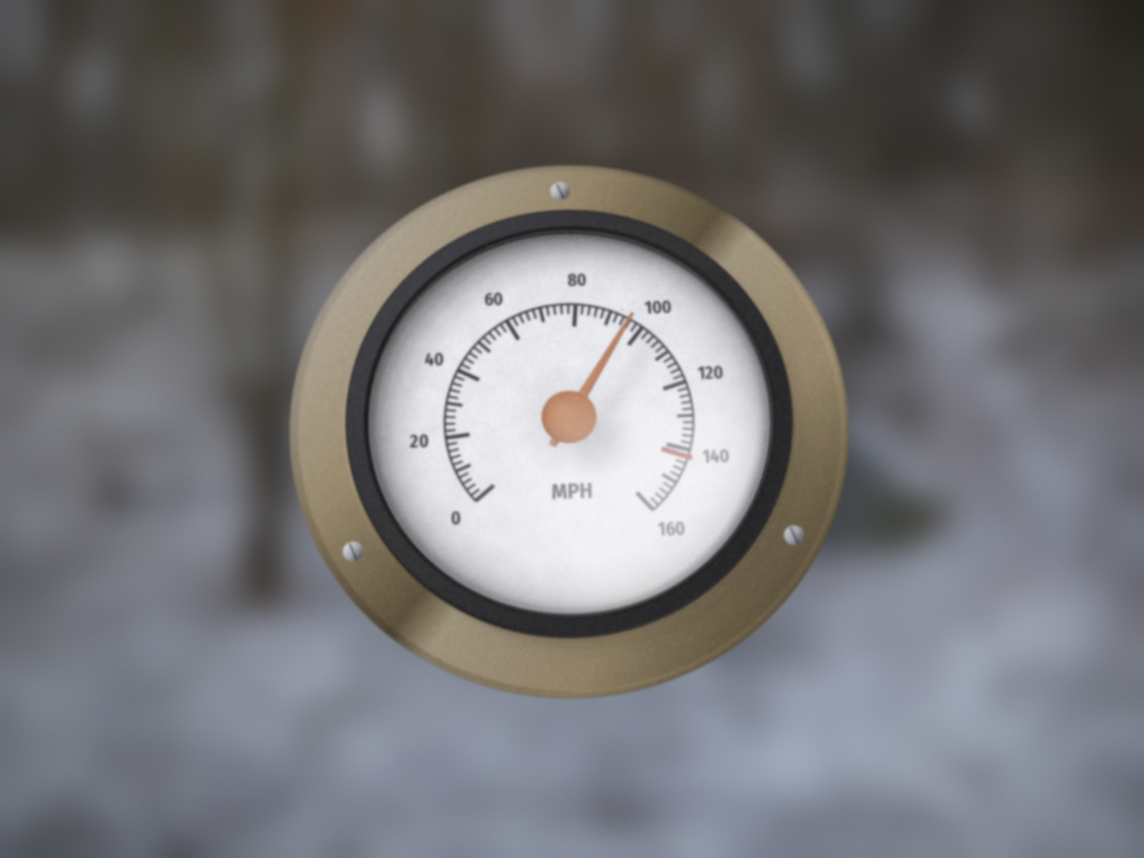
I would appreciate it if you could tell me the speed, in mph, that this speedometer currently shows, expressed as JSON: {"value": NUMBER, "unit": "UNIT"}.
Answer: {"value": 96, "unit": "mph"}
